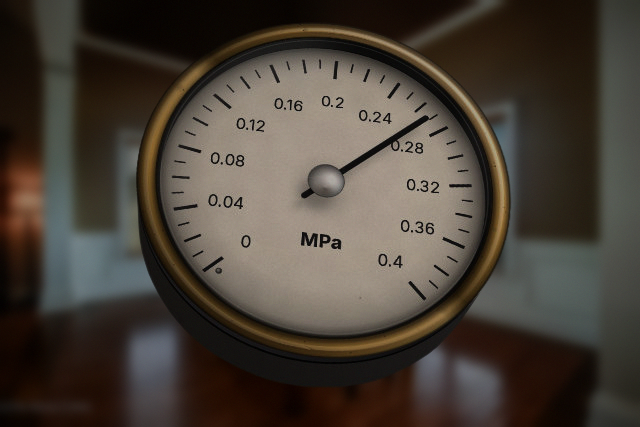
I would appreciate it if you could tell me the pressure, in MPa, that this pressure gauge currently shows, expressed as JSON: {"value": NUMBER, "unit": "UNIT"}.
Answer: {"value": 0.27, "unit": "MPa"}
